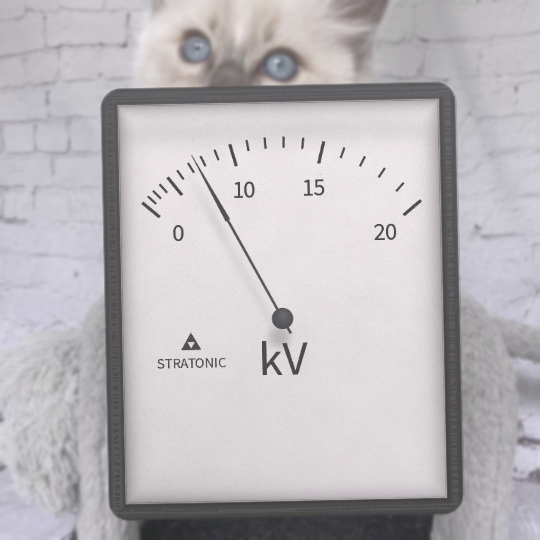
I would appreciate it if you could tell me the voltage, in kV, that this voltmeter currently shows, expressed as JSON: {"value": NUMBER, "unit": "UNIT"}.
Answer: {"value": 7.5, "unit": "kV"}
